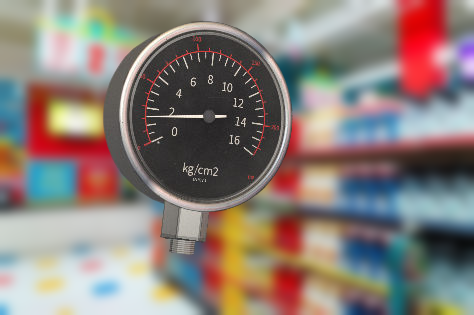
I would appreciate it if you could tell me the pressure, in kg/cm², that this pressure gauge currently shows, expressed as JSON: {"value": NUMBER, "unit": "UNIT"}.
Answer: {"value": 1.5, "unit": "kg/cm²"}
